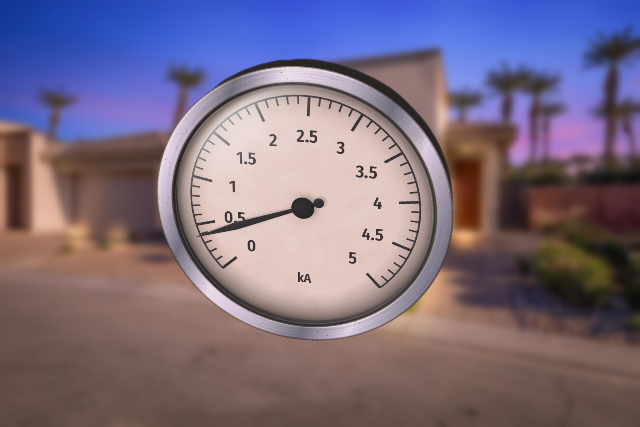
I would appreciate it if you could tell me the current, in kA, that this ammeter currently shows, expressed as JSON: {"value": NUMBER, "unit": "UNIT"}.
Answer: {"value": 0.4, "unit": "kA"}
